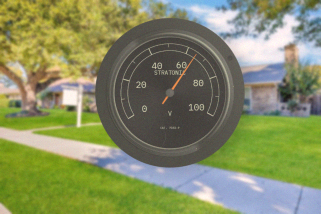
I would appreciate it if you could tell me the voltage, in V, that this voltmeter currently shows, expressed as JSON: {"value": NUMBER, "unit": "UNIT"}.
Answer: {"value": 65, "unit": "V"}
